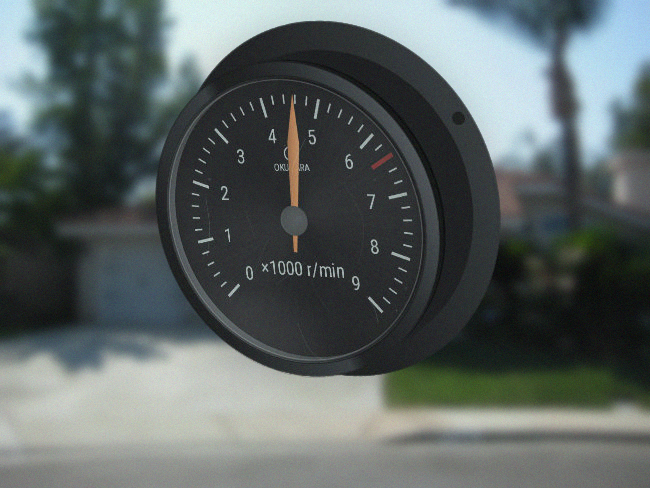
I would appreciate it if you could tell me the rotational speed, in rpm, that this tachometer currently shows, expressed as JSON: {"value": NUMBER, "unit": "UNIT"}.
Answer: {"value": 4600, "unit": "rpm"}
